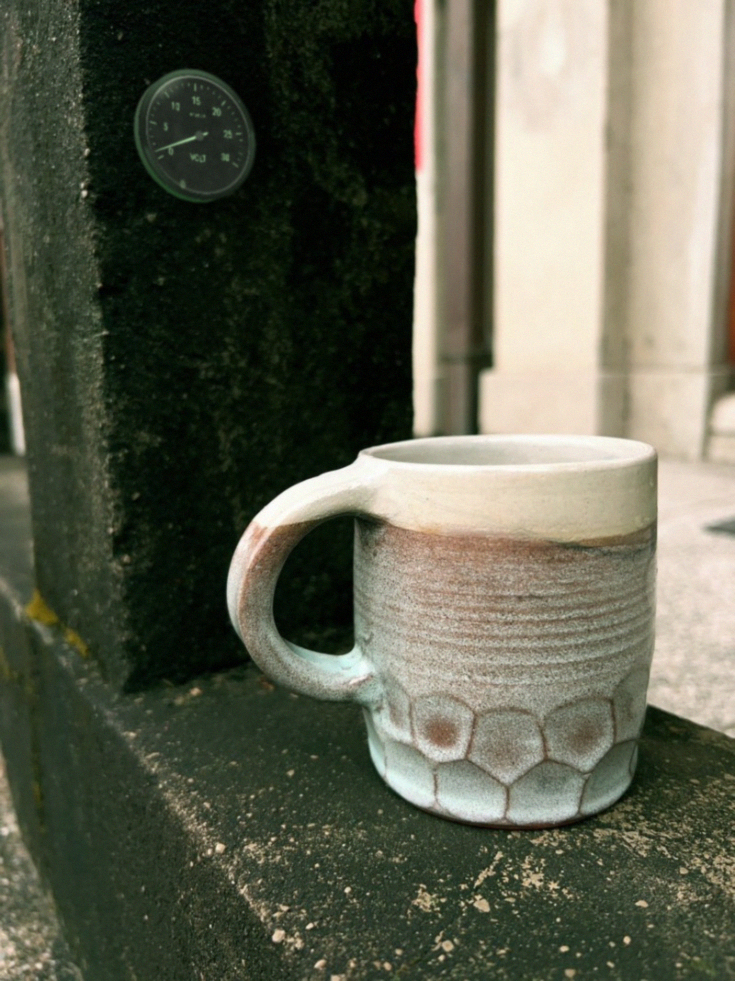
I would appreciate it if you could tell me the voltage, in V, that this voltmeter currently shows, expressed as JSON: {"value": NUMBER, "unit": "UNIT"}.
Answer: {"value": 1, "unit": "V"}
